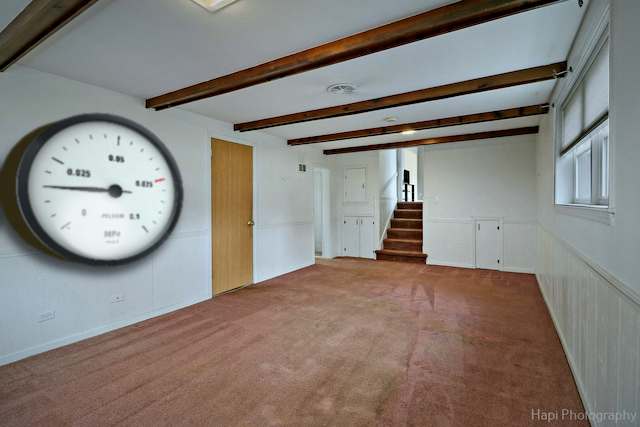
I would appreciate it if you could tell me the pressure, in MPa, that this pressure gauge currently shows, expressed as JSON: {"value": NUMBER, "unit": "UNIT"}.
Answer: {"value": 0.015, "unit": "MPa"}
